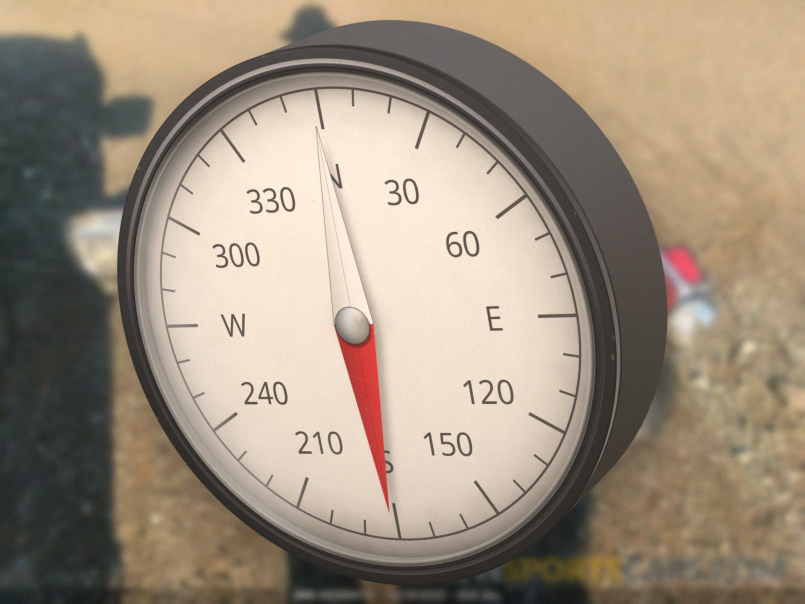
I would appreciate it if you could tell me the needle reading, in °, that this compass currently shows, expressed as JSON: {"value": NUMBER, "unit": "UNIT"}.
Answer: {"value": 180, "unit": "°"}
